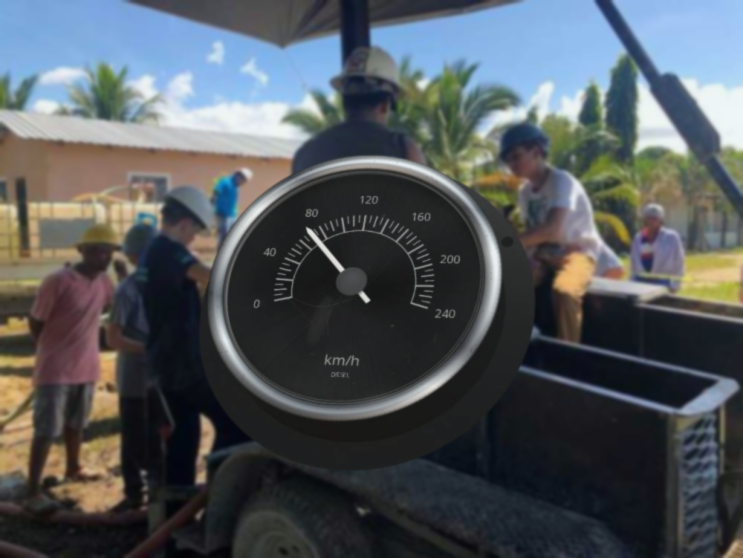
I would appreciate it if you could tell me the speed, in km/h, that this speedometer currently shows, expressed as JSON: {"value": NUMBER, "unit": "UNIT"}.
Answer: {"value": 70, "unit": "km/h"}
